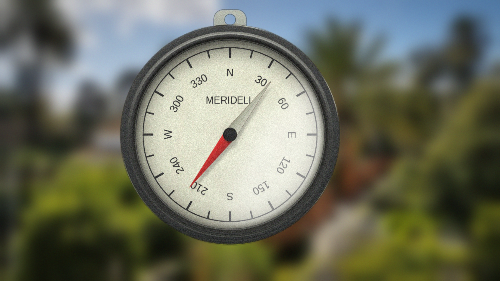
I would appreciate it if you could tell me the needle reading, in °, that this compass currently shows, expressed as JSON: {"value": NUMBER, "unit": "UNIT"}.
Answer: {"value": 217.5, "unit": "°"}
